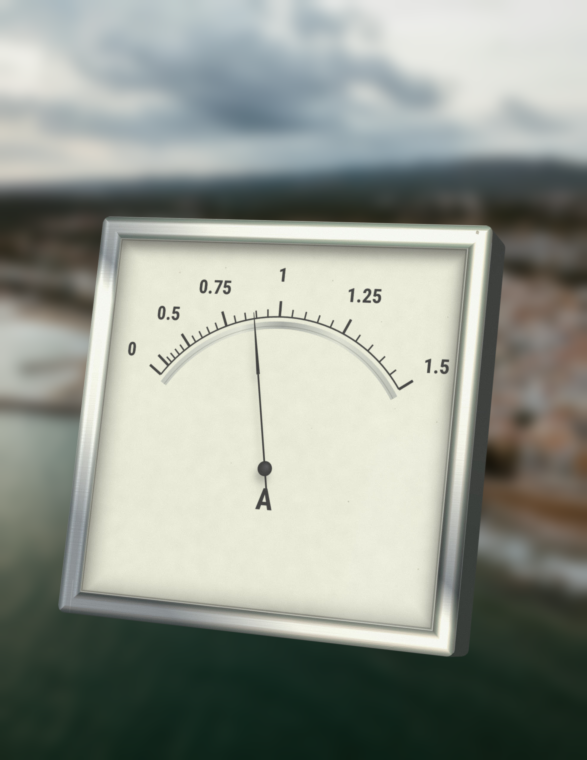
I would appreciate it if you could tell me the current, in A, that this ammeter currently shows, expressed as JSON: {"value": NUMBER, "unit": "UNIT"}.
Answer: {"value": 0.9, "unit": "A"}
